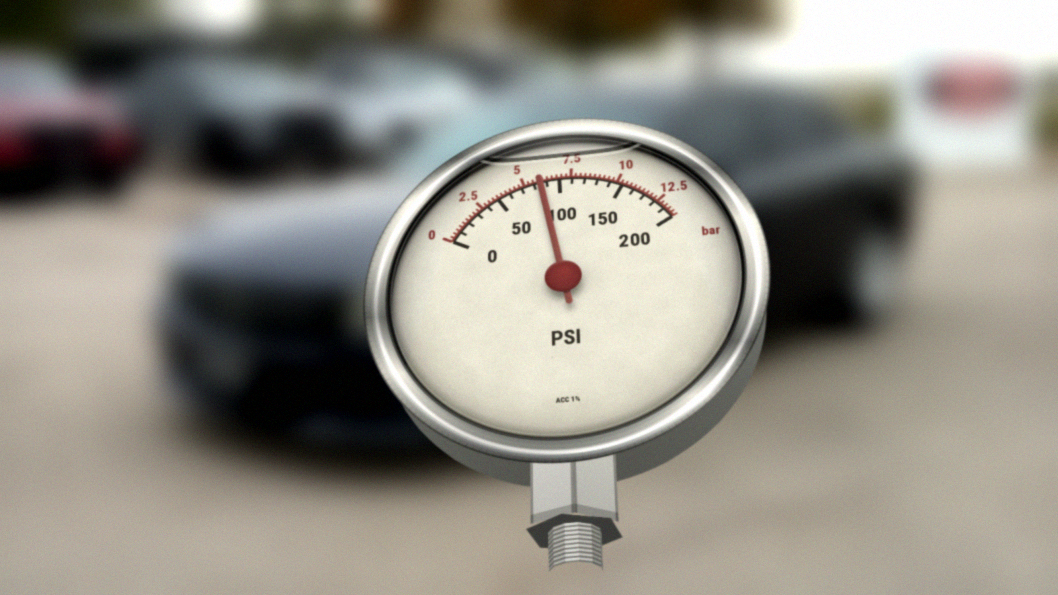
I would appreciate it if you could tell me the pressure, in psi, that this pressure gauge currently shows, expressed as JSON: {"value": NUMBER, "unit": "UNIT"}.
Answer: {"value": 85, "unit": "psi"}
